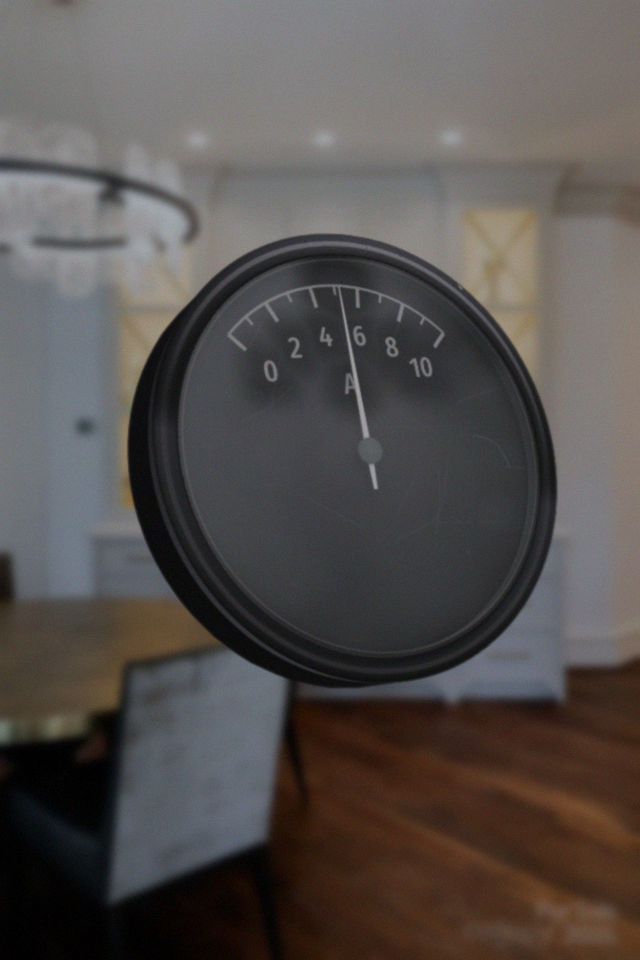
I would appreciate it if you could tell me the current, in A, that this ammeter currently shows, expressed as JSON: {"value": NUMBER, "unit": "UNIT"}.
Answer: {"value": 5, "unit": "A"}
